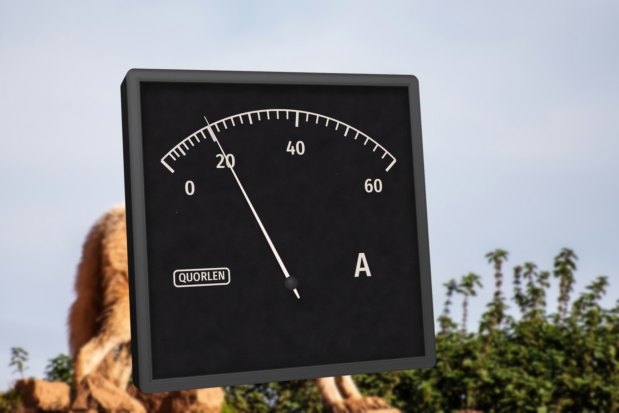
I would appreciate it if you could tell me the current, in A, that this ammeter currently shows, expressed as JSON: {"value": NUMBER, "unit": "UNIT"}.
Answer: {"value": 20, "unit": "A"}
